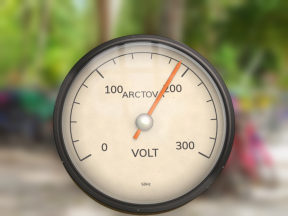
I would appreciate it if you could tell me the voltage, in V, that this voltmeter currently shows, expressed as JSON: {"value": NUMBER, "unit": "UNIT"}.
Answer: {"value": 190, "unit": "V"}
